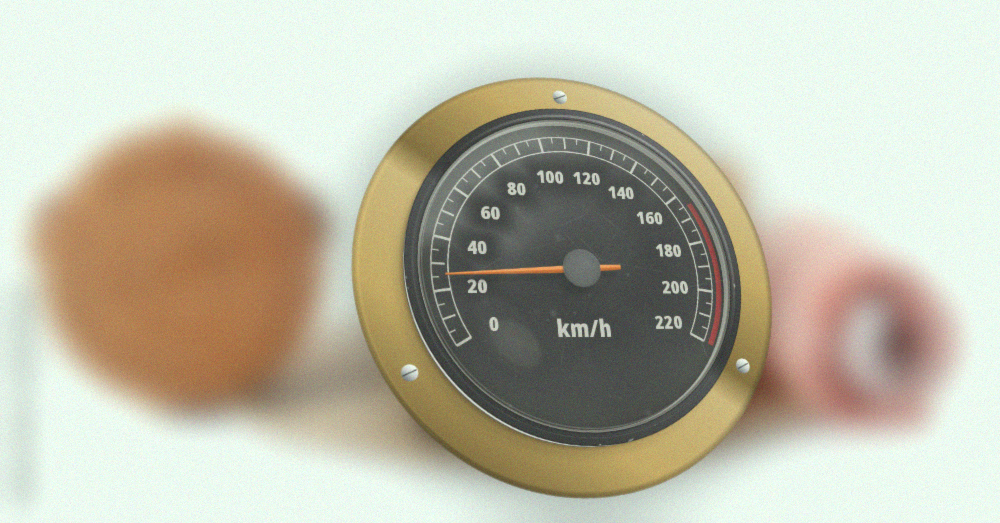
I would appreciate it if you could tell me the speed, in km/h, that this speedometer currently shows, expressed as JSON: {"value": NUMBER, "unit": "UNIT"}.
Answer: {"value": 25, "unit": "km/h"}
